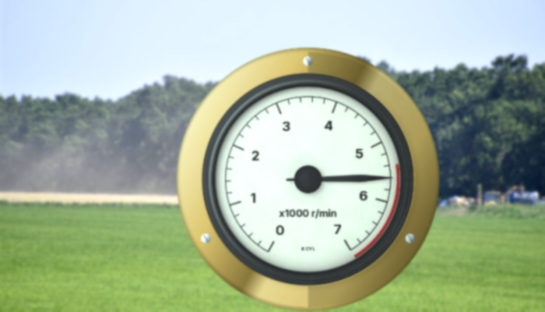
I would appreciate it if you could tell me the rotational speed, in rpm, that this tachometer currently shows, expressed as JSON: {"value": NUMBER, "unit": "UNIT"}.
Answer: {"value": 5600, "unit": "rpm"}
